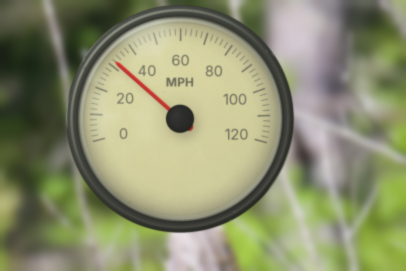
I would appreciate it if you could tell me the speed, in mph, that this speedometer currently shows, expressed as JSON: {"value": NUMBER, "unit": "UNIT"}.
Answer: {"value": 32, "unit": "mph"}
